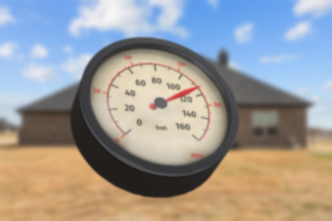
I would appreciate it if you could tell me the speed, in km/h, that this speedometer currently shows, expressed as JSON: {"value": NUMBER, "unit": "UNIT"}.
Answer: {"value": 115, "unit": "km/h"}
